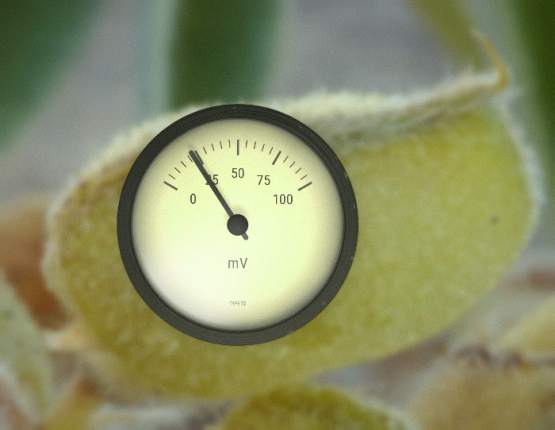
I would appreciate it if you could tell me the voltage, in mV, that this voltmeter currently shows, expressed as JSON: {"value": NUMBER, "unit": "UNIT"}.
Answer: {"value": 22.5, "unit": "mV"}
